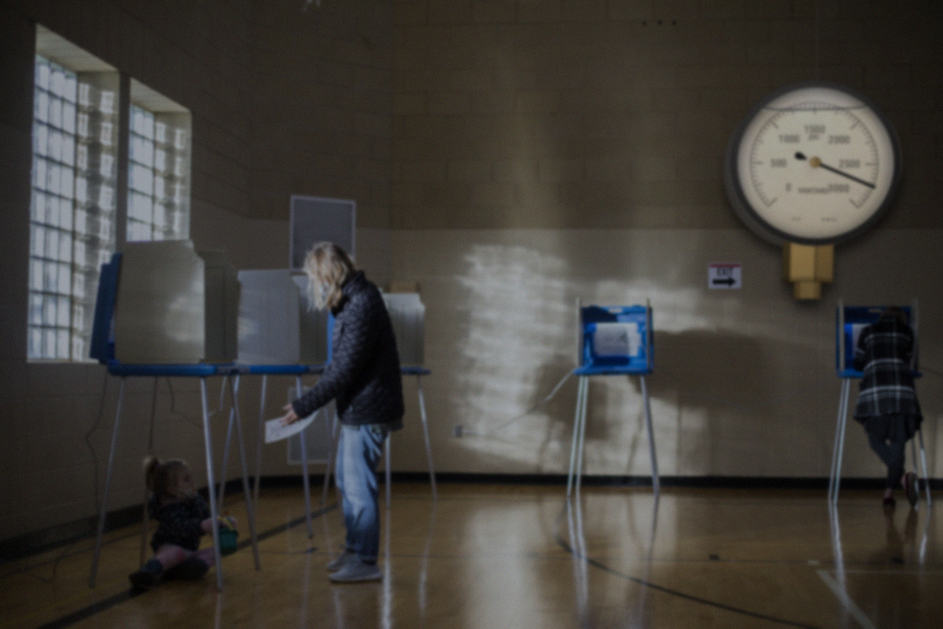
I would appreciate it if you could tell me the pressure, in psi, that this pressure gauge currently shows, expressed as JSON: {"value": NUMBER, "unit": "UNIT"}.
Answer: {"value": 2750, "unit": "psi"}
